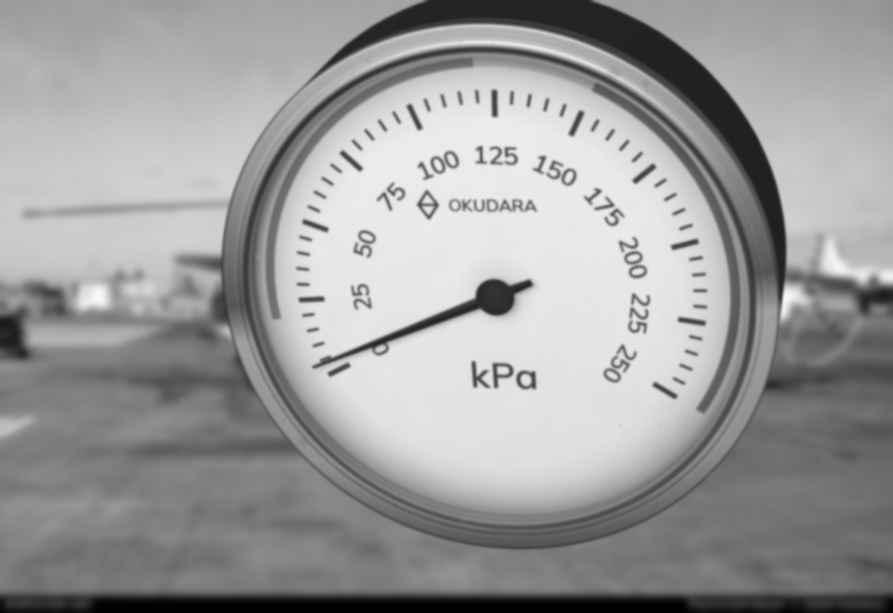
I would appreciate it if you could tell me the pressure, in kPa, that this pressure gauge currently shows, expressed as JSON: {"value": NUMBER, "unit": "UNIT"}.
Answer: {"value": 5, "unit": "kPa"}
